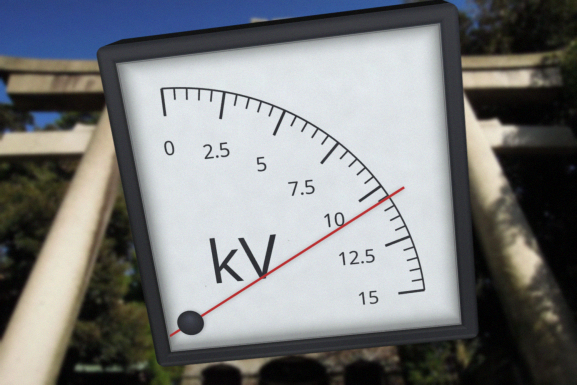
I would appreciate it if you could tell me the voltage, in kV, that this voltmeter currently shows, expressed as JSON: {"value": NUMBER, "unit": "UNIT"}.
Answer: {"value": 10.5, "unit": "kV"}
